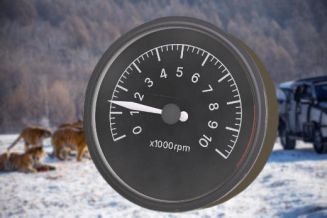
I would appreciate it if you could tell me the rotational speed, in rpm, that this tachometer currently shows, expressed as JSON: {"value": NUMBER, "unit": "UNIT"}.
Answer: {"value": 1400, "unit": "rpm"}
